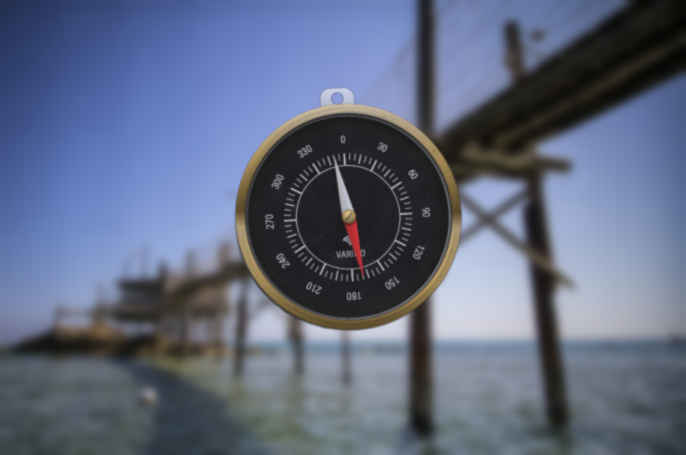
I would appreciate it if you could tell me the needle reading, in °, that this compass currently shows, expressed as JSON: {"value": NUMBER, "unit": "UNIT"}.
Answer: {"value": 170, "unit": "°"}
